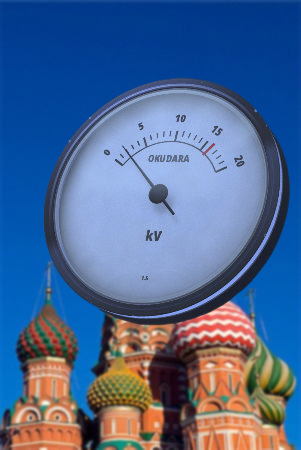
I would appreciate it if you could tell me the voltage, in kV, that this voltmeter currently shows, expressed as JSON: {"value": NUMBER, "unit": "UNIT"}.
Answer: {"value": 2, "unit": "kV"}
